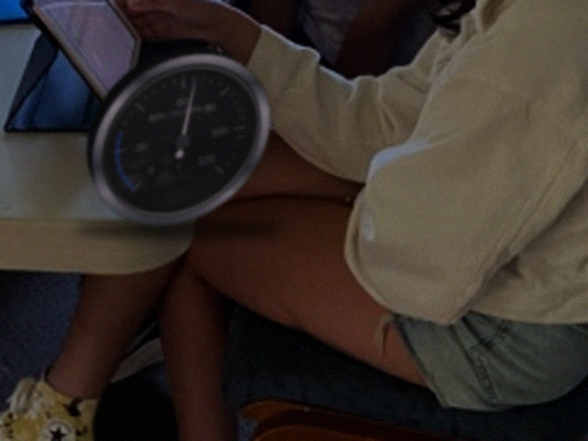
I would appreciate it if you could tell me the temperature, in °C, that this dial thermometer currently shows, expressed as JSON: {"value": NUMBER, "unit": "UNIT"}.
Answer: {"value": 64, "unit": "°C"}
